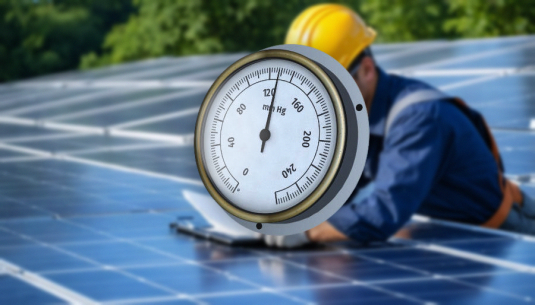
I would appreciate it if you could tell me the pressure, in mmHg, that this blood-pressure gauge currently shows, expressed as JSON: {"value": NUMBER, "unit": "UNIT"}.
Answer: {"value": 130, "unit": "mmHg"}
